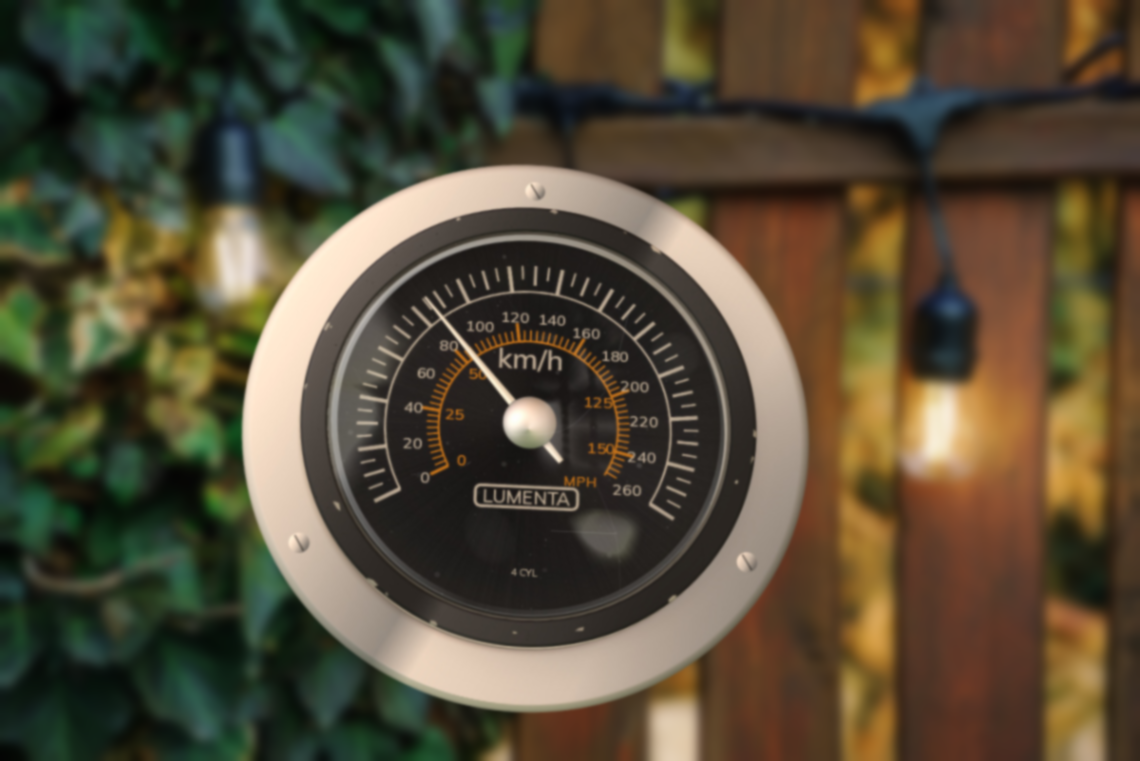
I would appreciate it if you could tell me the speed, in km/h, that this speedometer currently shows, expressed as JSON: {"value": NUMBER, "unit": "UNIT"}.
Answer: {"value": 85, "unit": "km/h"}
